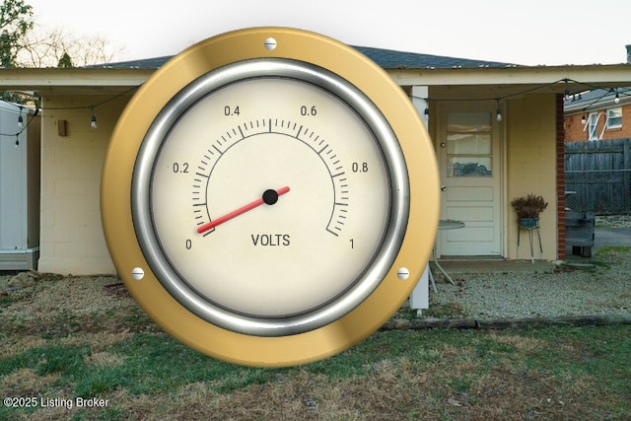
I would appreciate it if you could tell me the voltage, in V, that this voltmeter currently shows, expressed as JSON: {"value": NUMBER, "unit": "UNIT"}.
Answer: {"value": 0.02, "unit": "V"}
